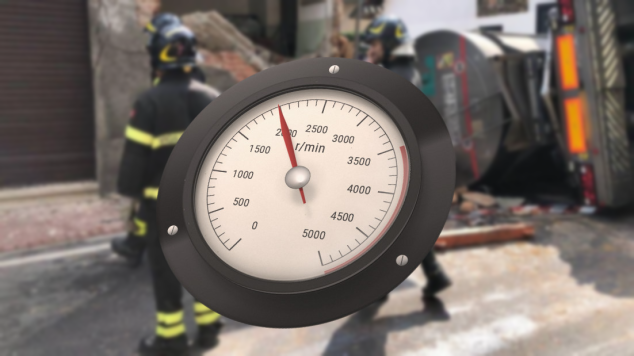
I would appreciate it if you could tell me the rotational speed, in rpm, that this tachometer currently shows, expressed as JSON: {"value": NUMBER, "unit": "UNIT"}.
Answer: {"value": 2000, "unit": "rpm"}
